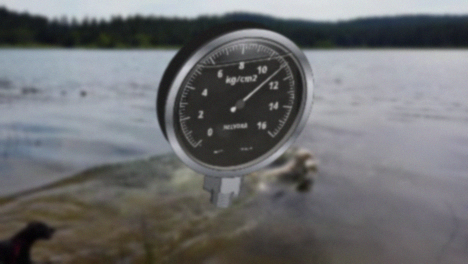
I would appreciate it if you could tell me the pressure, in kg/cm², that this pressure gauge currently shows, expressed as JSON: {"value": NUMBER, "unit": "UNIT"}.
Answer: {"value": 11, "unit": "kg/cm²"}
